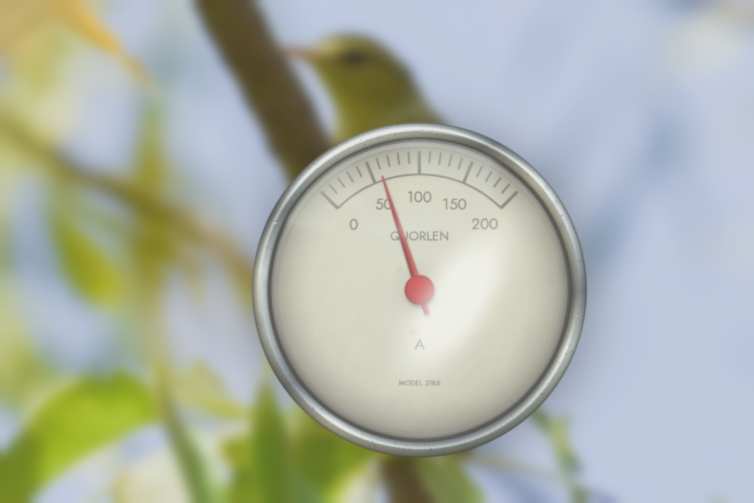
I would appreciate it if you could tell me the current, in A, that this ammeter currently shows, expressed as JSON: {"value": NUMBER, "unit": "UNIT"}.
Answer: {"value": 60, "unit": "A"}
